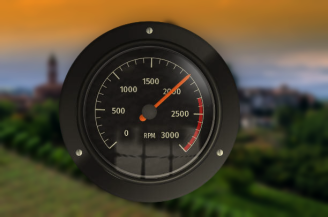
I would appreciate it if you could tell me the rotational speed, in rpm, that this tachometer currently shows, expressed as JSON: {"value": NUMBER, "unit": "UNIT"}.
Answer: {"value": 2000, "unit": "rpm"}
